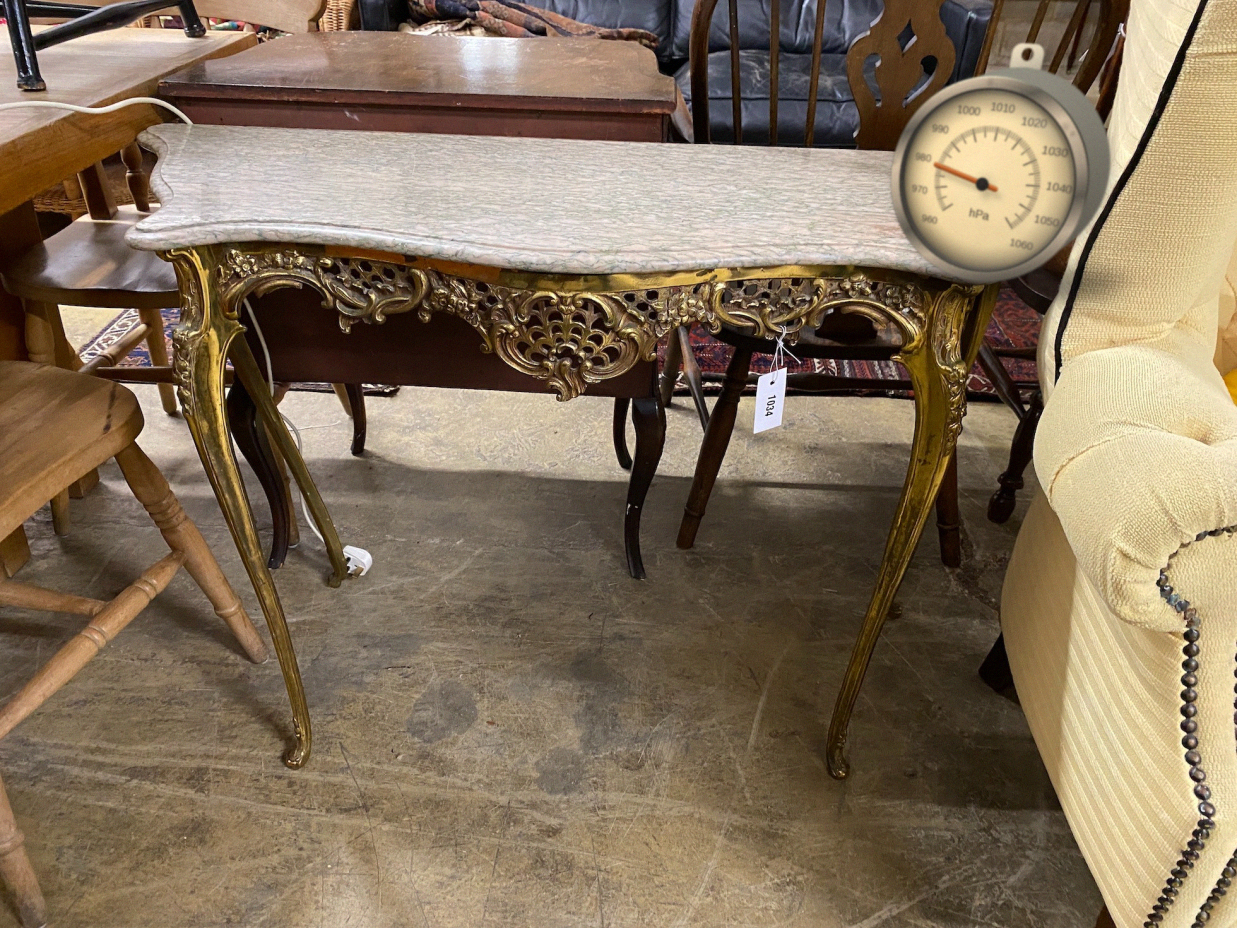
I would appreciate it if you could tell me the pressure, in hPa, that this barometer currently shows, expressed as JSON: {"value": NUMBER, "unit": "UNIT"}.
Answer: {"value": 980, "unit": "hPa"}
